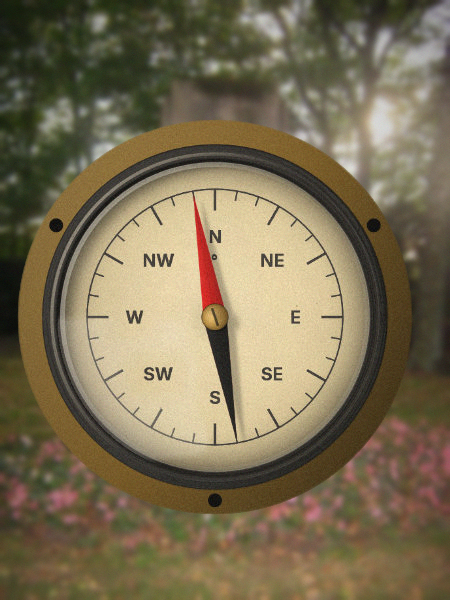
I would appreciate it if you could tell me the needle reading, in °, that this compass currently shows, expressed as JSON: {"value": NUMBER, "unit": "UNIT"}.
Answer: {"value": 350, "unit": "°"}
